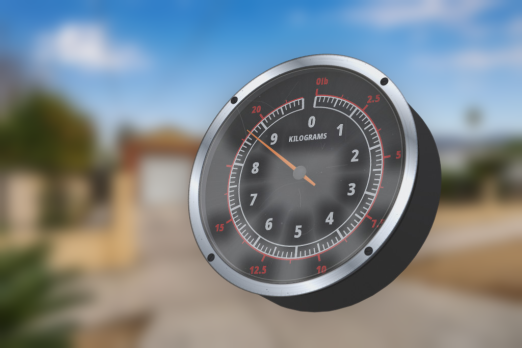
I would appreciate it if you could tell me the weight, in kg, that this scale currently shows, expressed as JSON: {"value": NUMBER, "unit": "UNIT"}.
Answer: {"value": 8.7, "unit": "kg"}
